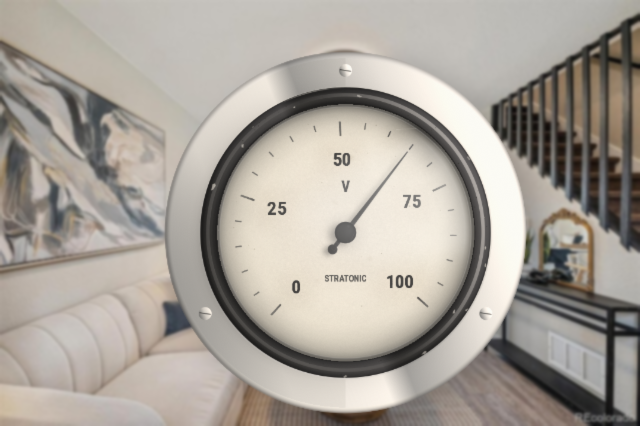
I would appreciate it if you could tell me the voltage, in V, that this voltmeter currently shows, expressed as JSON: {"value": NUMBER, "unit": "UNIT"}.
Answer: {"value": 65, "unit": "V"}
